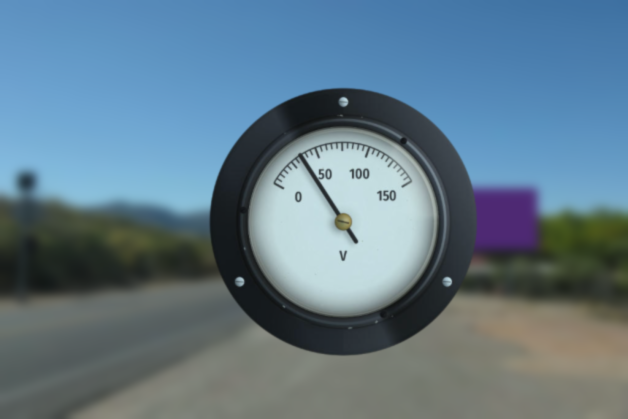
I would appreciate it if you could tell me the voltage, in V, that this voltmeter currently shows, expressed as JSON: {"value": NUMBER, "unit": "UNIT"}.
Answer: {"value": 35, "unit": "V"}
